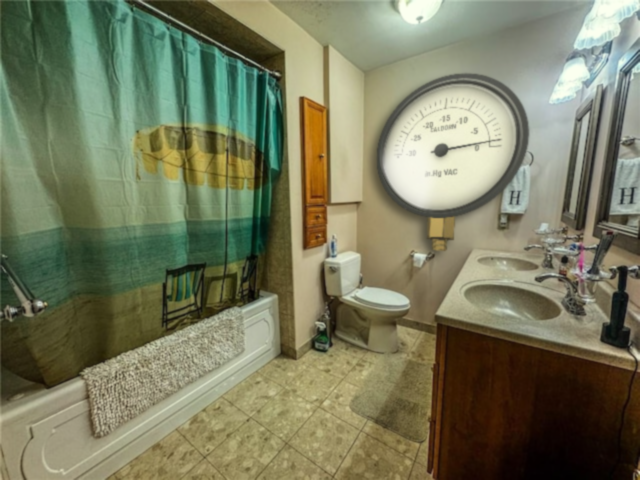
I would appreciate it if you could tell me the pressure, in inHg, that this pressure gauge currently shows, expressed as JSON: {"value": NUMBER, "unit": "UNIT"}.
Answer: {"value": -1, "unit": "inHg"}
